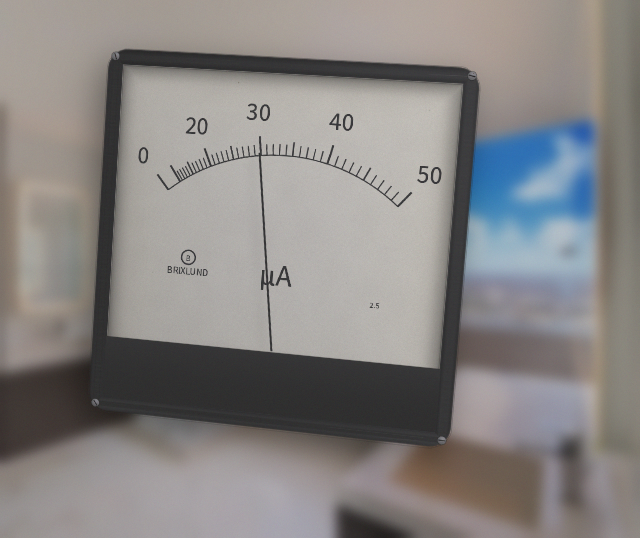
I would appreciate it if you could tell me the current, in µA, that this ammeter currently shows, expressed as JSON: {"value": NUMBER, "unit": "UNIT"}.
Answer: {"value": 30, "unit": "µA"}
